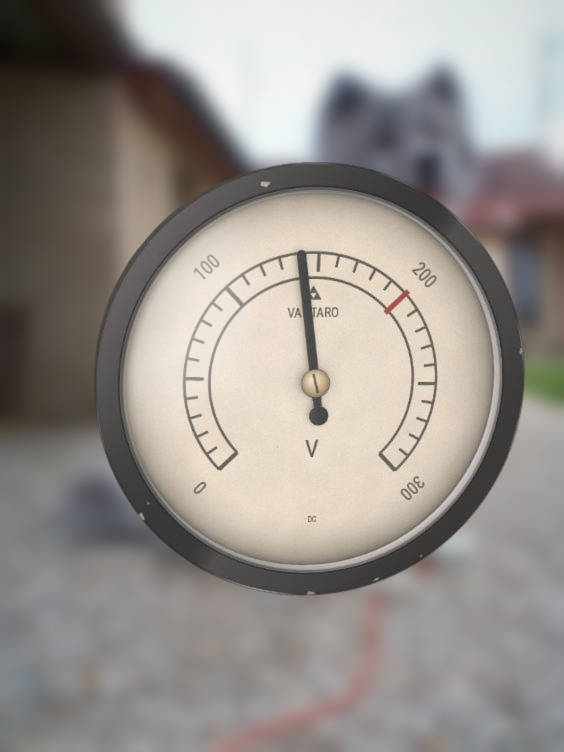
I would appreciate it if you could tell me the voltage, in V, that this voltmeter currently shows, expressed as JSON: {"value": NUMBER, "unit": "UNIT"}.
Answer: {"value": 140, "unit": "V"}
